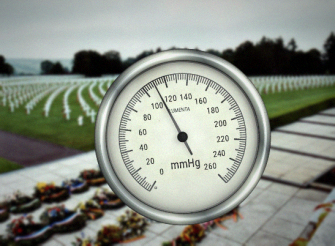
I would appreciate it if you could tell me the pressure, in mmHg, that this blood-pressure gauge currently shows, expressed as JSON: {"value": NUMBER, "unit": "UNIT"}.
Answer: {"value": 110, "unit": "mmHg"}
